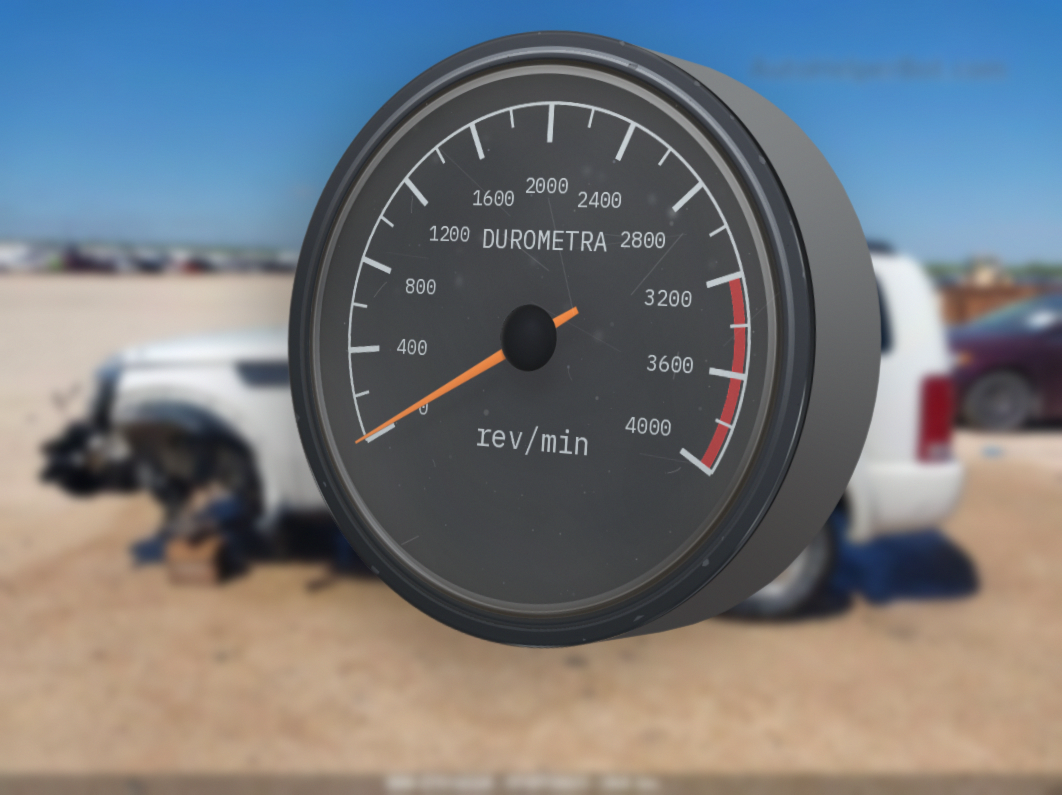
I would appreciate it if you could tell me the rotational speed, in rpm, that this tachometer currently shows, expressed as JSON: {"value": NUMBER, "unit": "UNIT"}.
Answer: {"value": 0, "unit": "rpm"}
